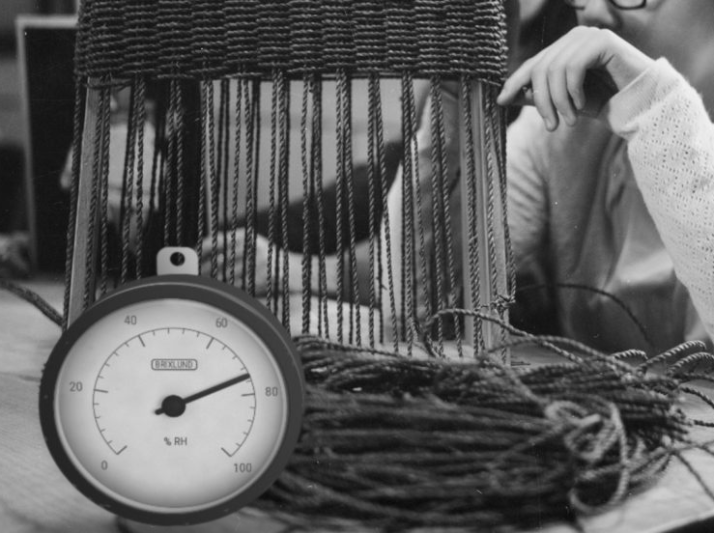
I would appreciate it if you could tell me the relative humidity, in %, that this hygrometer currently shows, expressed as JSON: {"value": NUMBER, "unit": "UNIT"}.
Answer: {"value": 74, "unit": "%"}
